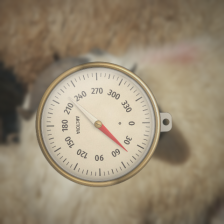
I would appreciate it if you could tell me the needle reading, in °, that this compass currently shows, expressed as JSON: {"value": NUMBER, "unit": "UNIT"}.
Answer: {"value": 45, "unit": "°"}
